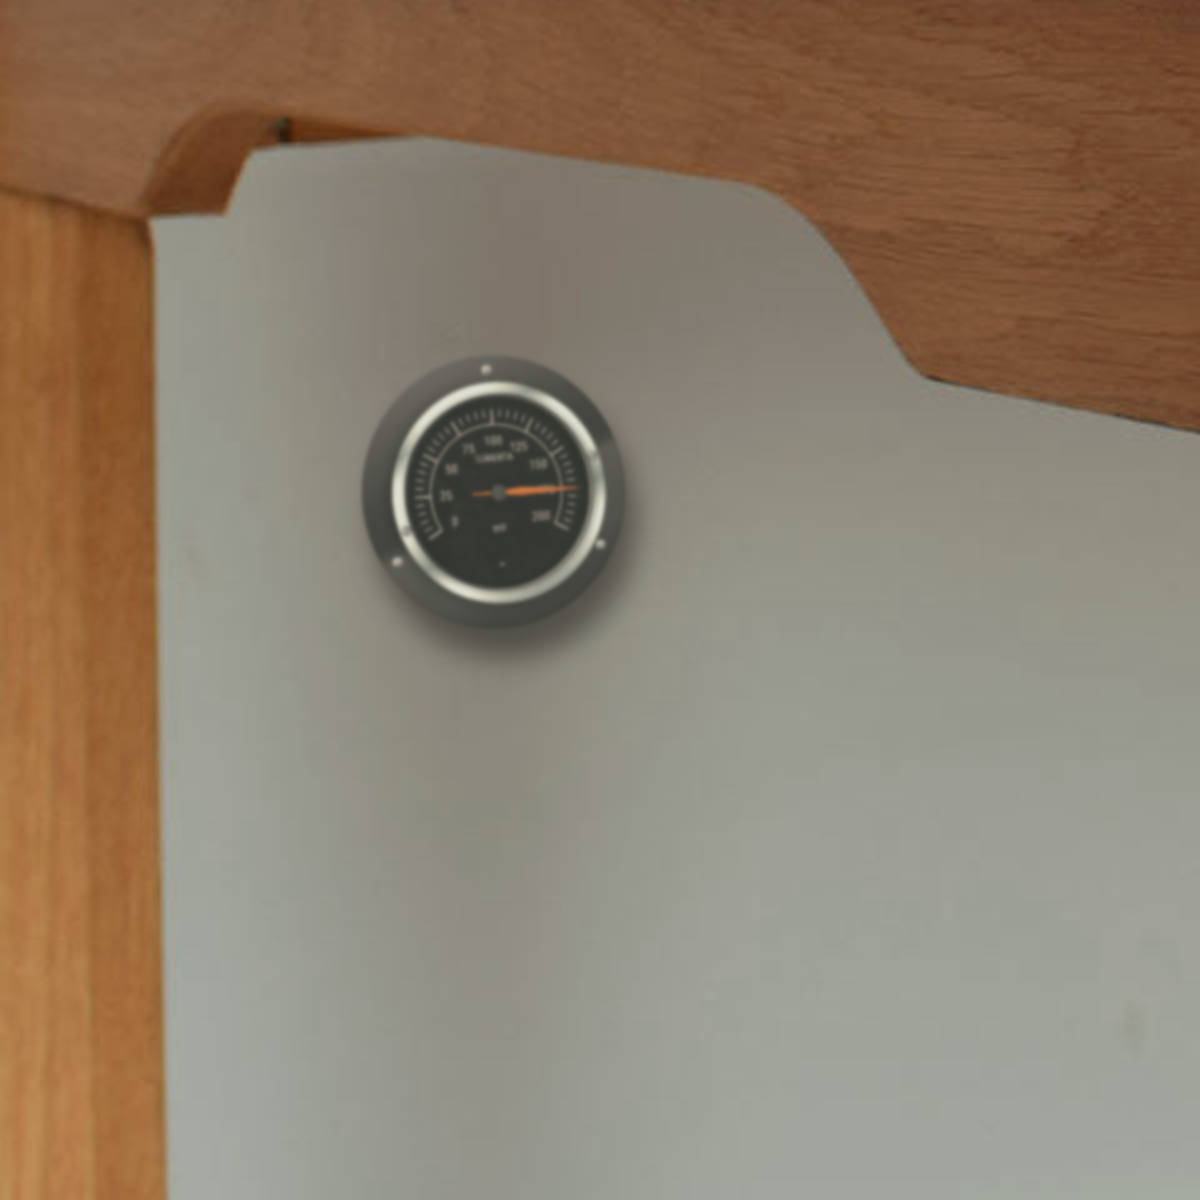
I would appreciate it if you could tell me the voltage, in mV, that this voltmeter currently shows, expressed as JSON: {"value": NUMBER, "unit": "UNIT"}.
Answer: {"value": 175, "unit": "mV"}
